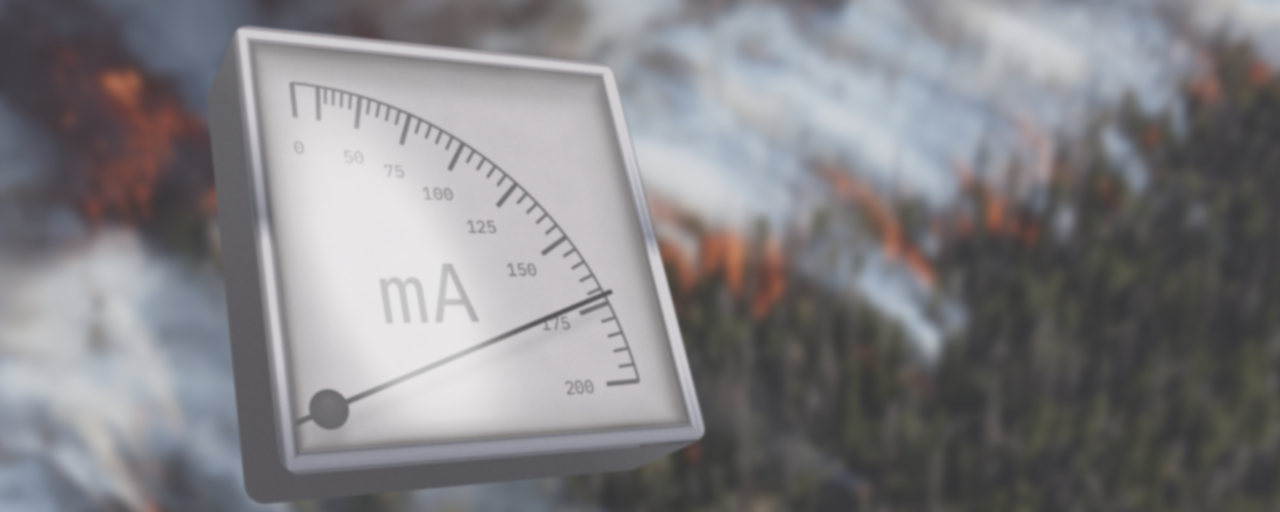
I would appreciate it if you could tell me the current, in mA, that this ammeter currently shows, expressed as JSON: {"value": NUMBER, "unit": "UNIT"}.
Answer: {"value": 172.5, "unit": "mA"}
